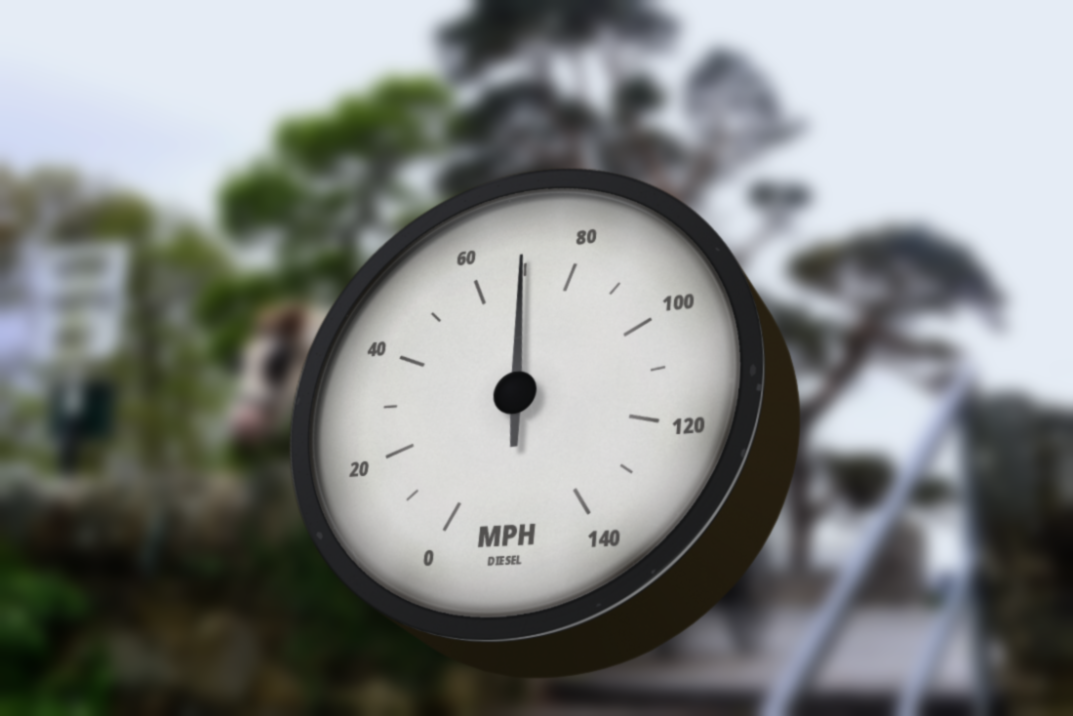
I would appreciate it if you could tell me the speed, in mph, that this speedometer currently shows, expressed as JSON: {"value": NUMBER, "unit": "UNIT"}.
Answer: {"value": 70, "unit": "mph"}
